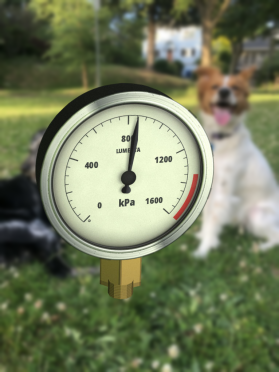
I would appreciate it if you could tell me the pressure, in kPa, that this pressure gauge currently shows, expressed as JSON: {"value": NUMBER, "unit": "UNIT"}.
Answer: {"value": 850, "unit": "kPa"}
